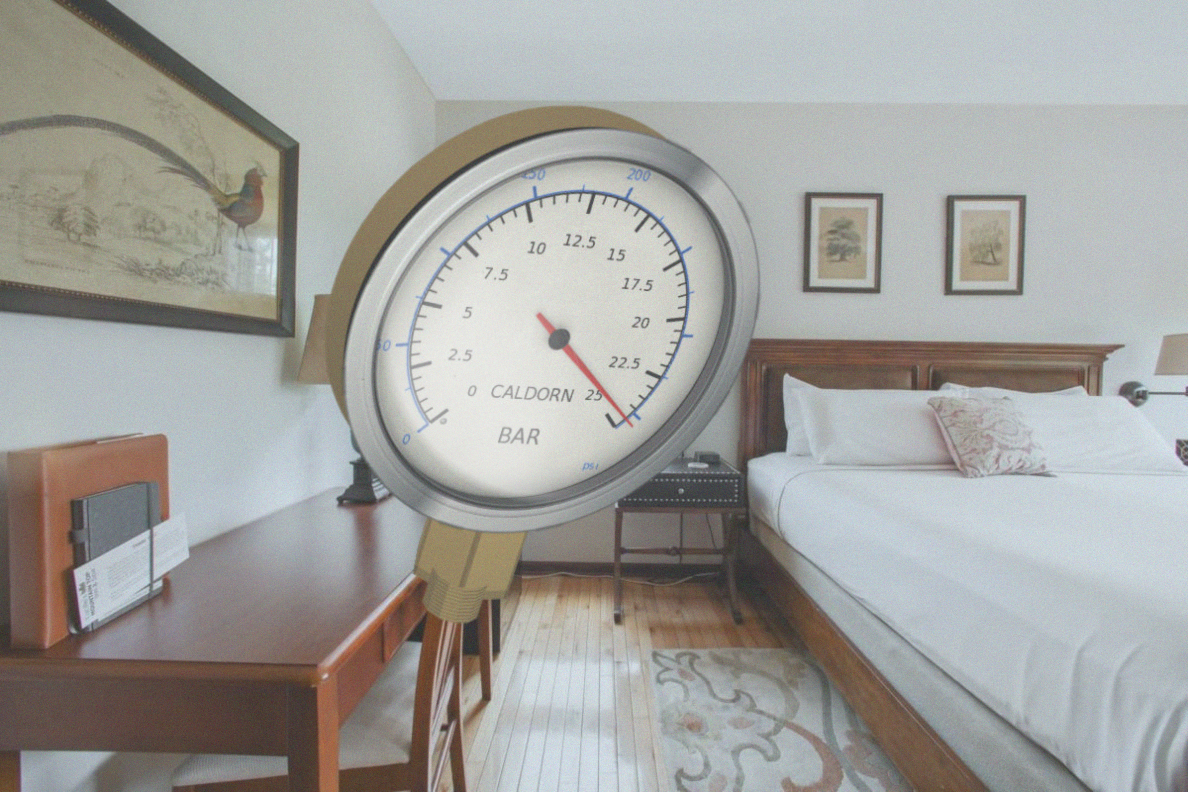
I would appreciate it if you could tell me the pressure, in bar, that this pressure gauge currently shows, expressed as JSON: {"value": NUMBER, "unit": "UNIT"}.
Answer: {"value": 24.5, "unit": "bar"}
